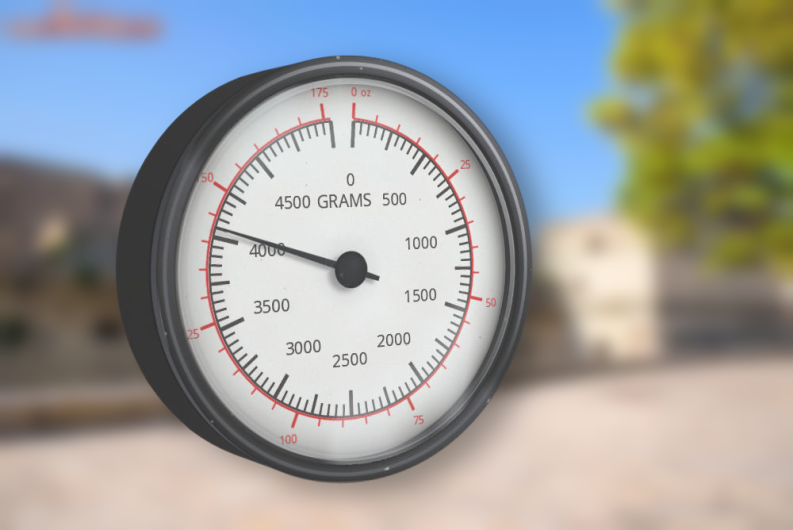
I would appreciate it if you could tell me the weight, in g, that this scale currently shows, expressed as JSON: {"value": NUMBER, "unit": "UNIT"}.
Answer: {"value": 4050, "unit": "g"}
